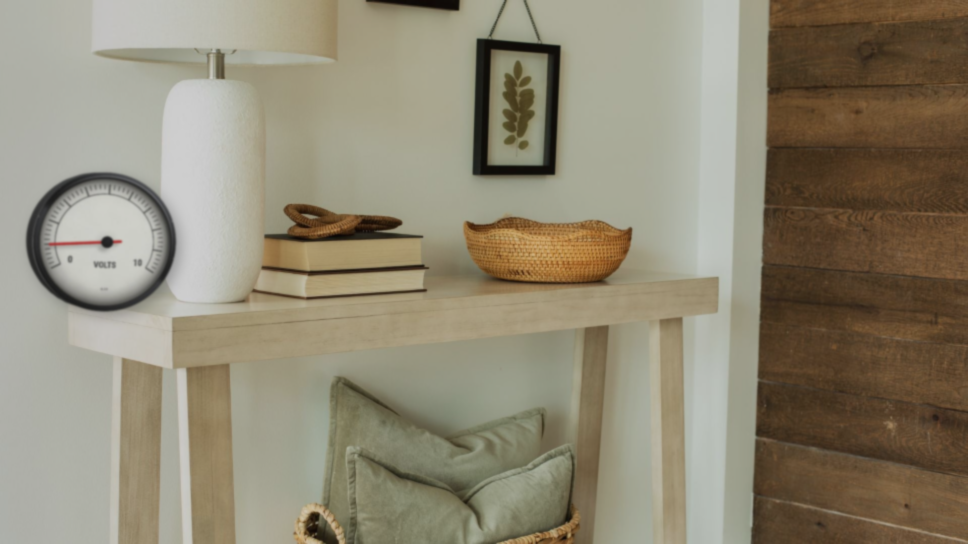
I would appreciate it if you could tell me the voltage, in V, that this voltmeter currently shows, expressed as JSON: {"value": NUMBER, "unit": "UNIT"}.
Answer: {"value": 1, "unit": "V"}
